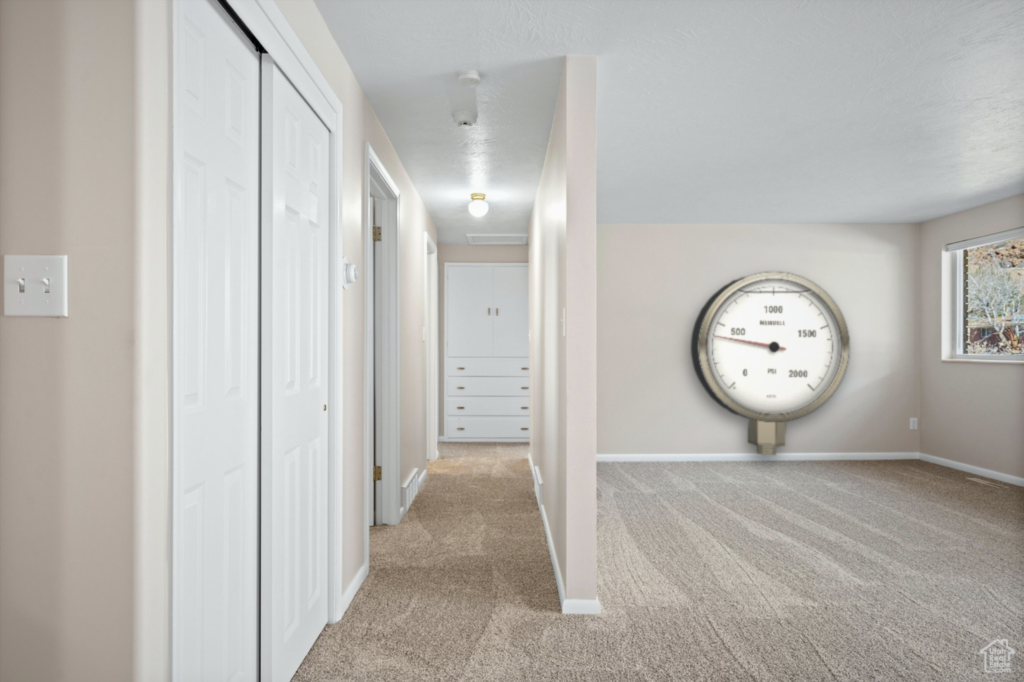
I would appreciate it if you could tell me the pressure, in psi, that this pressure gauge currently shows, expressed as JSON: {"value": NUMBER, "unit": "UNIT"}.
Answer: {"value": 400, "unit": "psi"}
